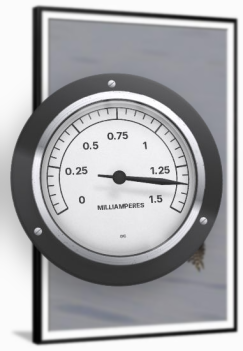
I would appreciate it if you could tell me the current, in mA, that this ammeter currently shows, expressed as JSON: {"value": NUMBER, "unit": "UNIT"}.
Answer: {"value": 1.35, "unit": "mA"}
